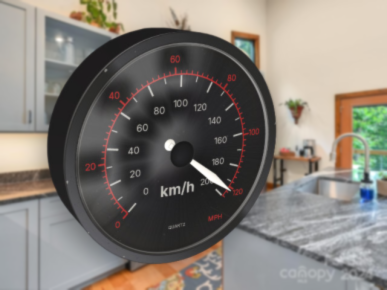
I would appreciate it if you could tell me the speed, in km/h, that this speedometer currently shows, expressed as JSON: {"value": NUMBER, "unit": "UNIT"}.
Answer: {"value": 195, "unit": "km/h"}
